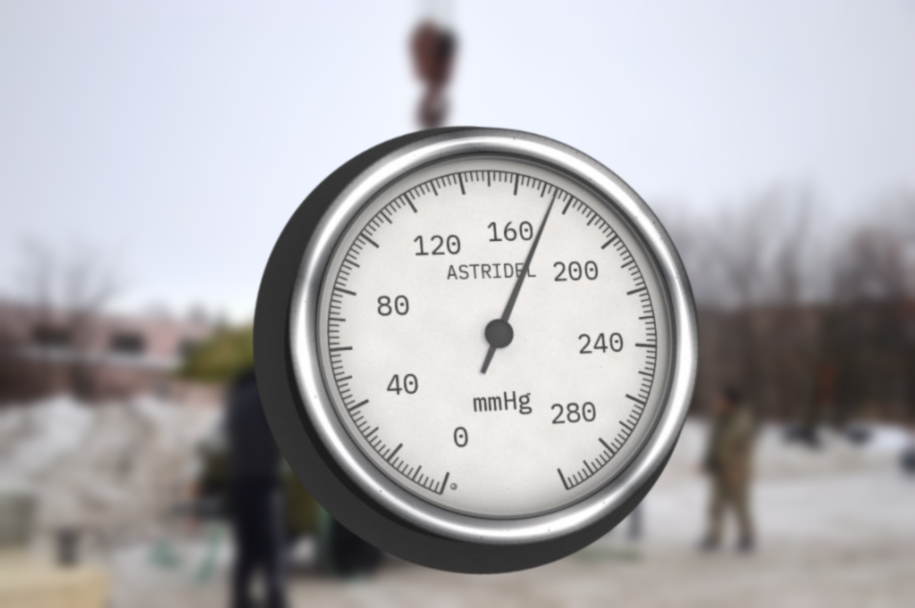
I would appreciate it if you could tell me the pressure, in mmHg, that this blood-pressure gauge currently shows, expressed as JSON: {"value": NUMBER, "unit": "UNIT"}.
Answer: {"value": 174, "unit": "mmHg"}
